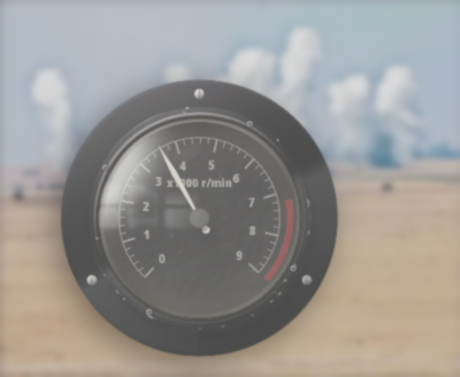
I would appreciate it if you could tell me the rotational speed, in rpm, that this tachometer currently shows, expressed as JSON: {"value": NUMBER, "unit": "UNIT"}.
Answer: {"value": 3600, "unit": "rpm"}
